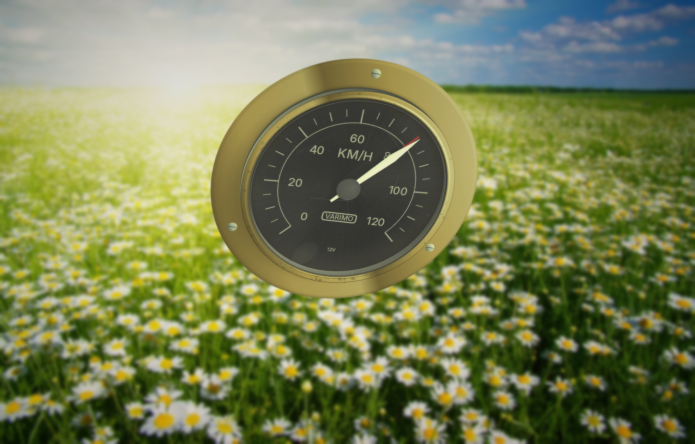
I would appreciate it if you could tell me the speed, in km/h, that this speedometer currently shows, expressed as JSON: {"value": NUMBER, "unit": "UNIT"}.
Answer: {"value": 80, "unit": "km/h"}
